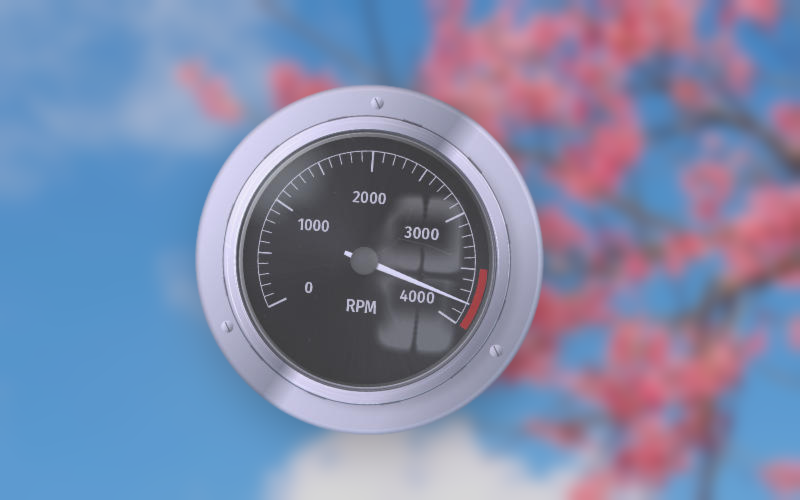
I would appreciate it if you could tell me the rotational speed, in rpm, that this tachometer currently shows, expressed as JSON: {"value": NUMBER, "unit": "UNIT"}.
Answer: {"value": 3800, "unit": "rpm"}
